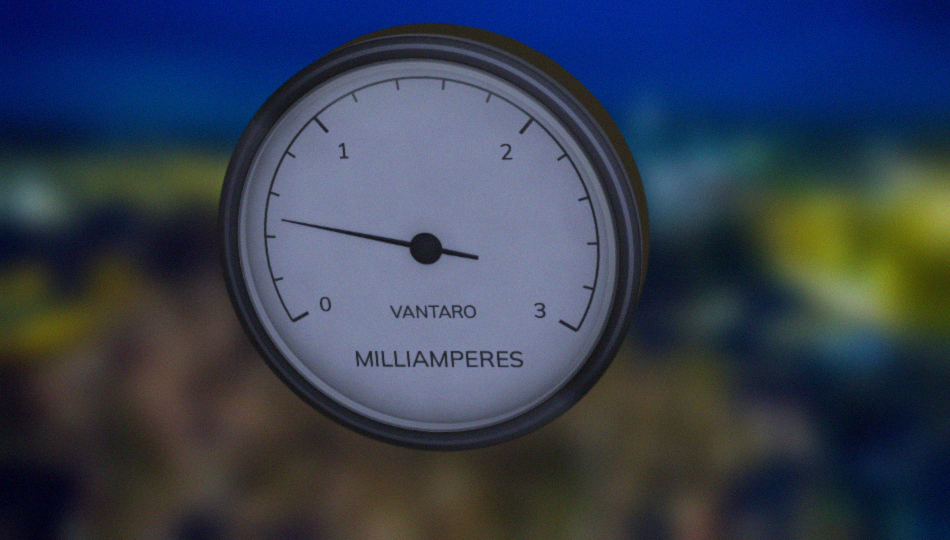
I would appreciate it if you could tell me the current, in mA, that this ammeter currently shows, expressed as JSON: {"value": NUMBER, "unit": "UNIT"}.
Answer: {"value": 0.5, "unit": "mA"}
